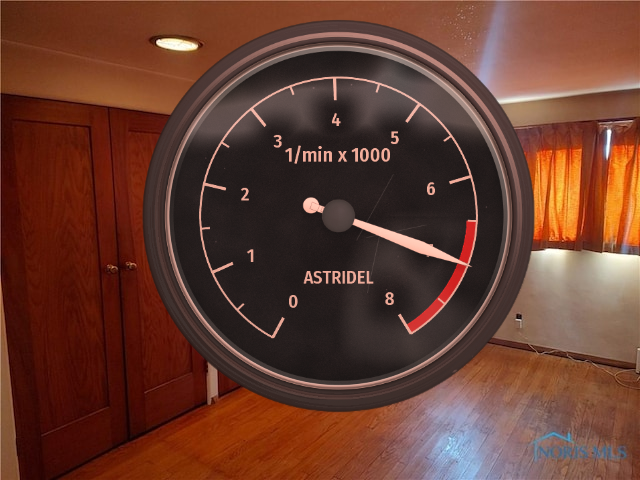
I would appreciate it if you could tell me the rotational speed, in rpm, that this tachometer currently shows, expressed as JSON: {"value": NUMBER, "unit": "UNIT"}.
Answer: {"value": 7000, "unit": "rpm"}
